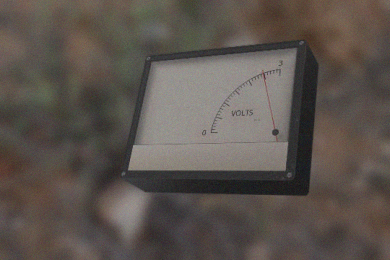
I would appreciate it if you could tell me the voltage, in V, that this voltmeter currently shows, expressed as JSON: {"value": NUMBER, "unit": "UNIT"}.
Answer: {"value": 2.5, "unit": "V"}
